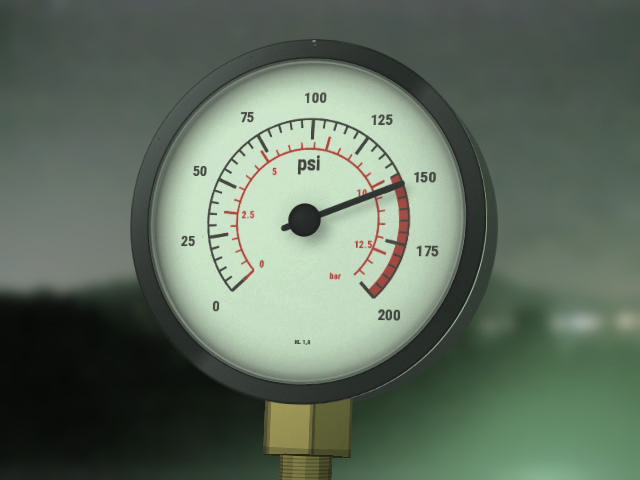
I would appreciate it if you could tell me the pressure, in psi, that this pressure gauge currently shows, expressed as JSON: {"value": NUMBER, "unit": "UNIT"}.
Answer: {"value": 150, "unit": "psi"}
